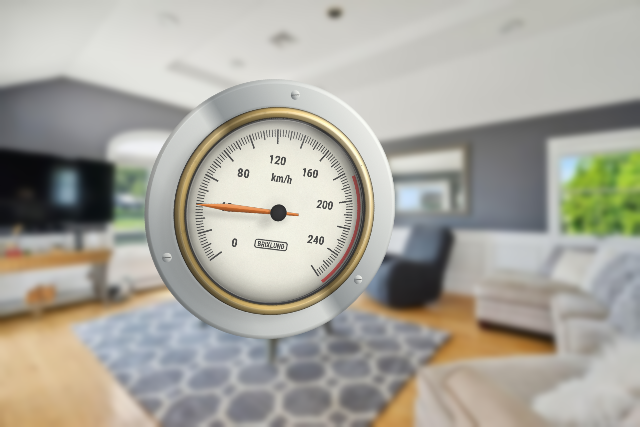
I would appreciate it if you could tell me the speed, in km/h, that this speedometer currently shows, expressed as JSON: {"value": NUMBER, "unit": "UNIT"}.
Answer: {"value": 40, "unit": "km/h"}
